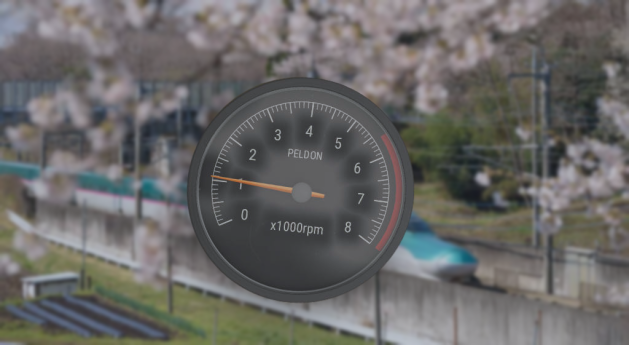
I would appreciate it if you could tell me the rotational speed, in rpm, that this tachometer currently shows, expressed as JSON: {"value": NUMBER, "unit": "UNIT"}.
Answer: {"value": 1100, "unit": "rpm"}
